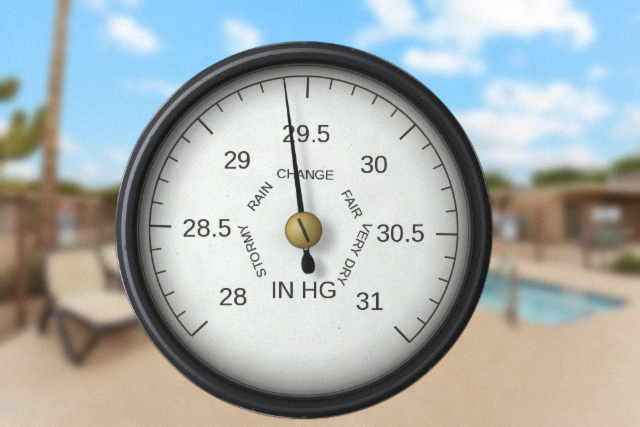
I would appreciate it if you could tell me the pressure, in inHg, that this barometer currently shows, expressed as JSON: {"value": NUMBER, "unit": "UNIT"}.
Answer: {"value": 29.4, "unit": "inHg"}
